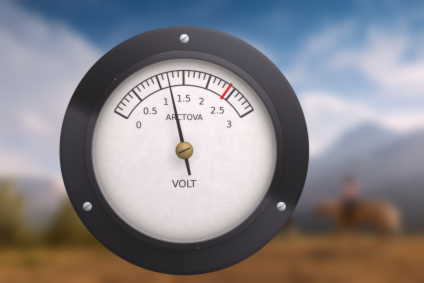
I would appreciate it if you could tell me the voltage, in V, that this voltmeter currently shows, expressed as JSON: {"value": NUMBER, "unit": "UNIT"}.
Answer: {"value": 1.2, "unit": "V"}
